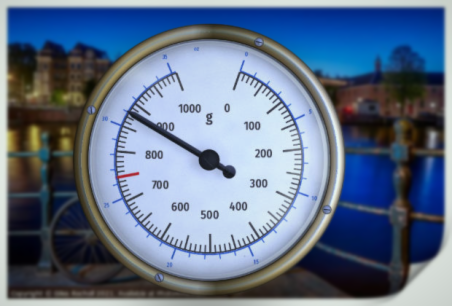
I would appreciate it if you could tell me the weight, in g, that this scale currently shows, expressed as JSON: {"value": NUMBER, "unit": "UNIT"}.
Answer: {"value": 880, "unit": "g"}
